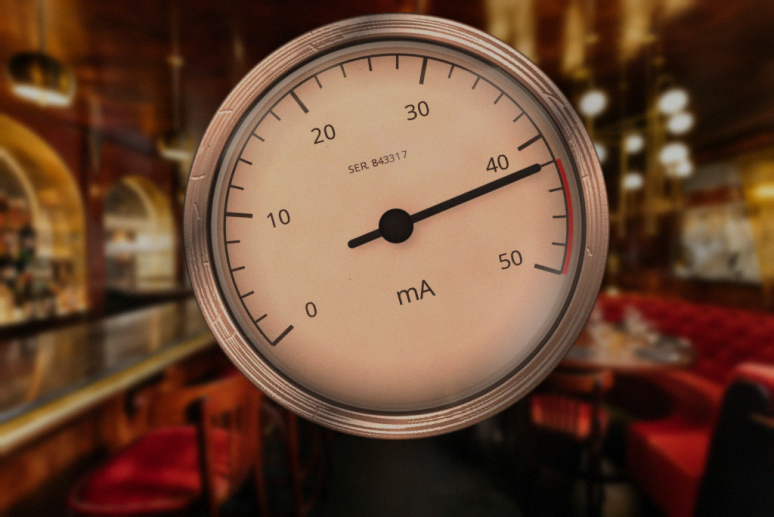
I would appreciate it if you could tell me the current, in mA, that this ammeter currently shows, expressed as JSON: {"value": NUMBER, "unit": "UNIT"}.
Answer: {"value": 42, "unit": "mA"}
